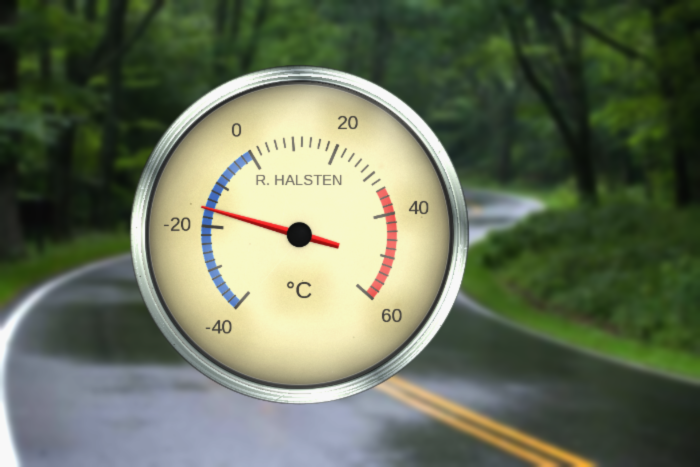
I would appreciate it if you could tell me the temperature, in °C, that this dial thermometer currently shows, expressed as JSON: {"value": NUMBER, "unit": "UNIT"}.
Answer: {"value": -16, "unit": "°C"}
